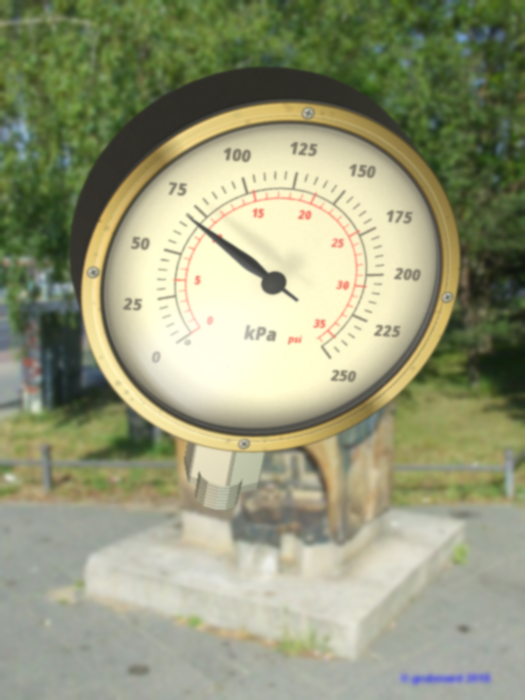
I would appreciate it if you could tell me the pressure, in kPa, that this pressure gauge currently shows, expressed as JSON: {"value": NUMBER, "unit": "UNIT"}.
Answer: {"value": 70, "unit": "kPa"}
